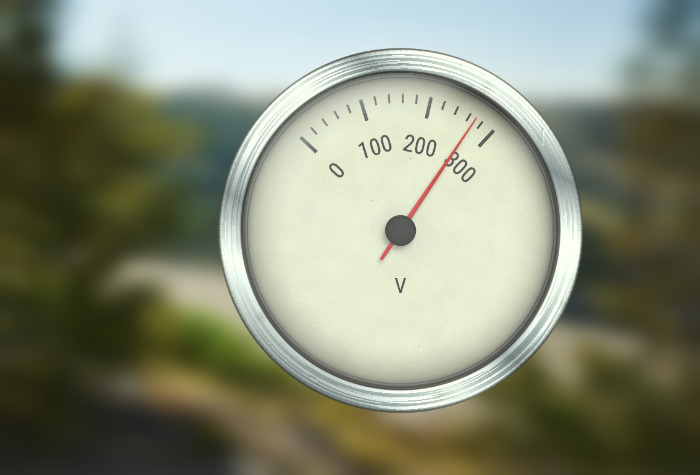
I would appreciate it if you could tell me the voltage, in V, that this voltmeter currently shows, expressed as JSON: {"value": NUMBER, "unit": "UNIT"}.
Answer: {"value": 270, "unit": "V"}
